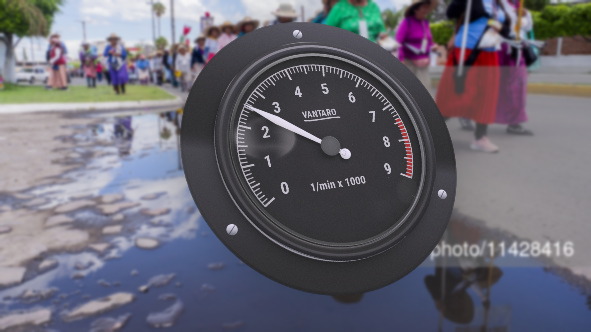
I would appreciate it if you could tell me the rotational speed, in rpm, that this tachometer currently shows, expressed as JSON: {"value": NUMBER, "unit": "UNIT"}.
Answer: {"value": 2500, "unit": "rpm"}
